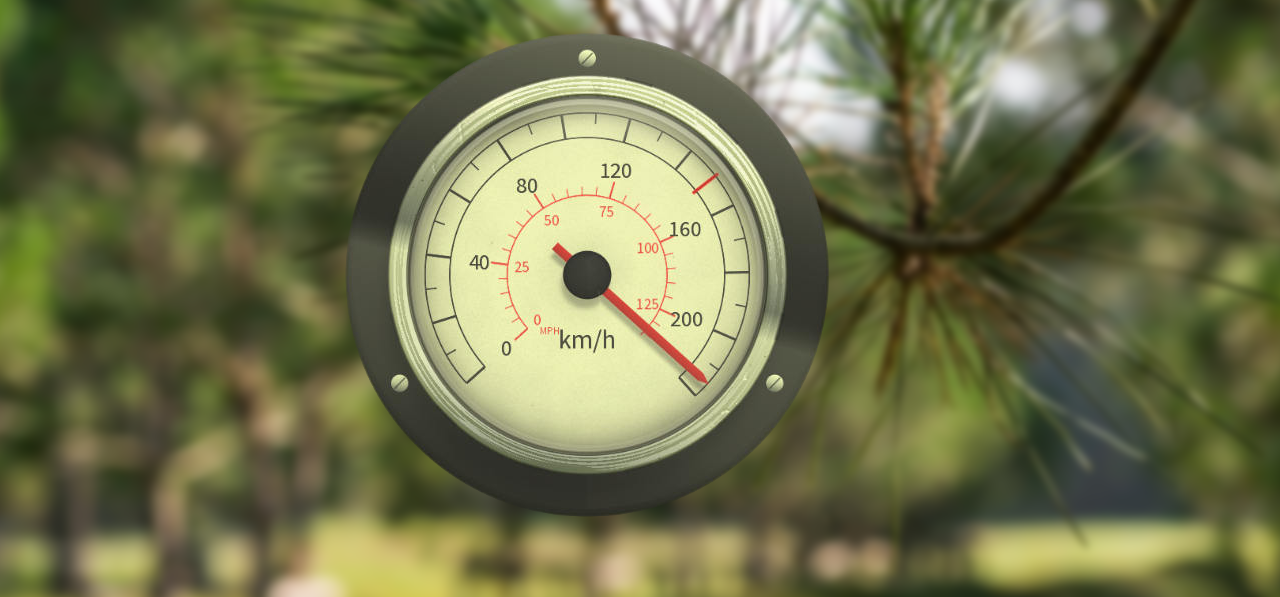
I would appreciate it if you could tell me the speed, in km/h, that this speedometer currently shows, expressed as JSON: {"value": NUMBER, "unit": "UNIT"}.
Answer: {"value": 215, "unit": "km/h"}
